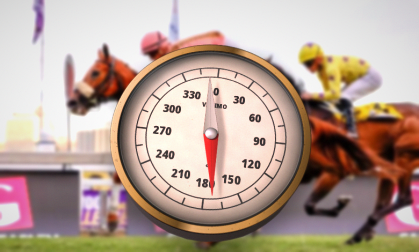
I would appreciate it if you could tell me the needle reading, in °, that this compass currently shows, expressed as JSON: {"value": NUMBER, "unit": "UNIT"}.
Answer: {"value": 172.5, "unit": "°"}
